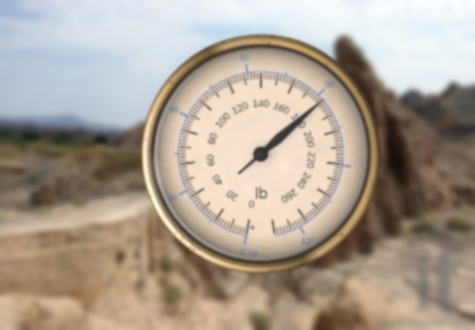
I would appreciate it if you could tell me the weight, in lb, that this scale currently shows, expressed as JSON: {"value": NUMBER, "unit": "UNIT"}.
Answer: {"value": 180, "unit": "lb"}
